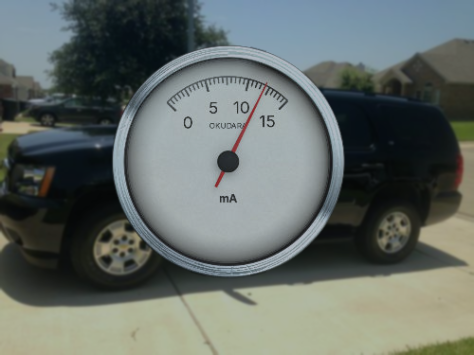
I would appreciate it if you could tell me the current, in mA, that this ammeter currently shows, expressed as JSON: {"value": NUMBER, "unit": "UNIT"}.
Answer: {"value": 12, "unit": "mA"}
